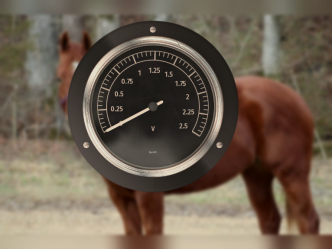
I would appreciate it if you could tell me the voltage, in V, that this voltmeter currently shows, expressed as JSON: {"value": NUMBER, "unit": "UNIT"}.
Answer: {"value": 0, "unit": "V"}
